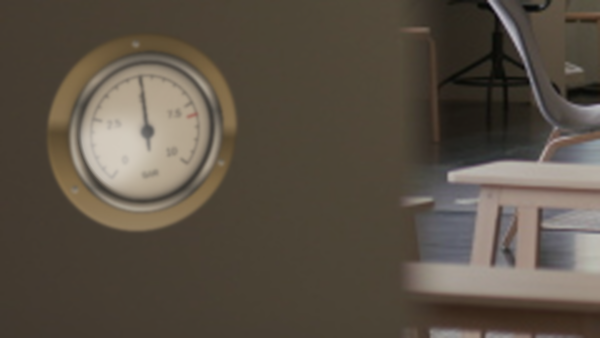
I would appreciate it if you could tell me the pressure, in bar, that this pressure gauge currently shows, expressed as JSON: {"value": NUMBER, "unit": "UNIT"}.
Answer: {"value": 5, "unit": "bar"}
